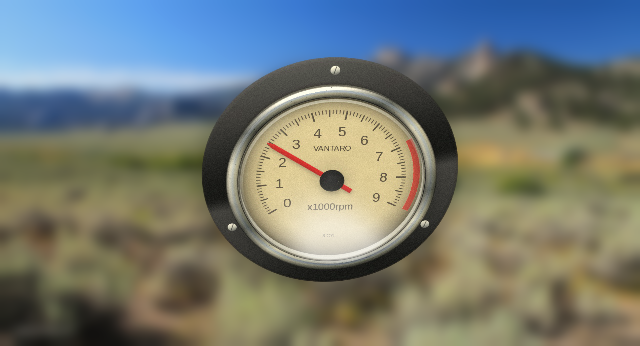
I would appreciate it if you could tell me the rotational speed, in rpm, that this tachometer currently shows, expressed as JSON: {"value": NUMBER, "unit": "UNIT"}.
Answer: {"value": 2500, "unit": "rpm"}
